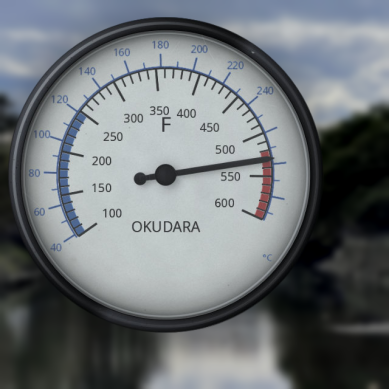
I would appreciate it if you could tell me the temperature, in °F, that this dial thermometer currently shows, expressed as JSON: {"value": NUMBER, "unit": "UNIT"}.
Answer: {"value": 530, "unit": "°F"}
